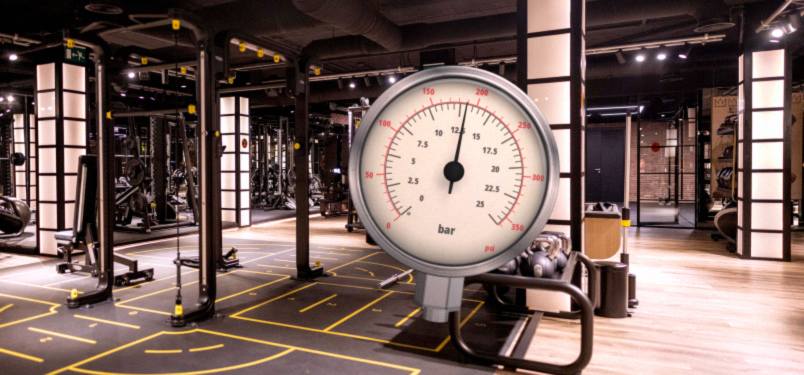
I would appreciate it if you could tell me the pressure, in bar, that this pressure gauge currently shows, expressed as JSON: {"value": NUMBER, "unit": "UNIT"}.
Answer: {"value": 13, "unit": "bar"}
